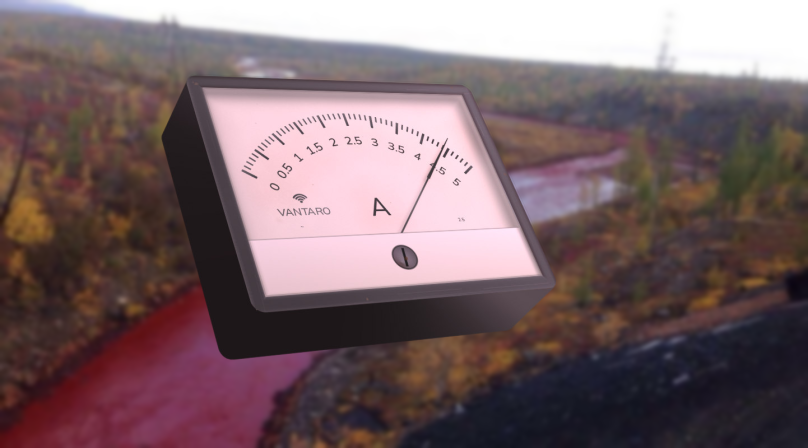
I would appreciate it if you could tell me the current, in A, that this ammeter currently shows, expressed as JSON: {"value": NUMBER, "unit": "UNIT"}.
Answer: {"value": 4.4, "unit": "A"}
